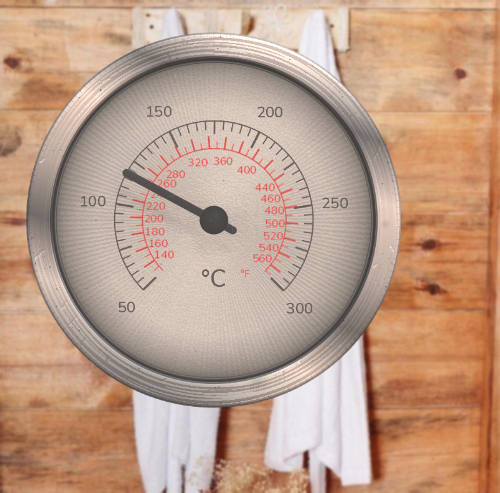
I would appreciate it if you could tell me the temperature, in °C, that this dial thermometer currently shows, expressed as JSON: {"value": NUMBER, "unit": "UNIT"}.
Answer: {"value": 117.5, "unit": "°C"}
